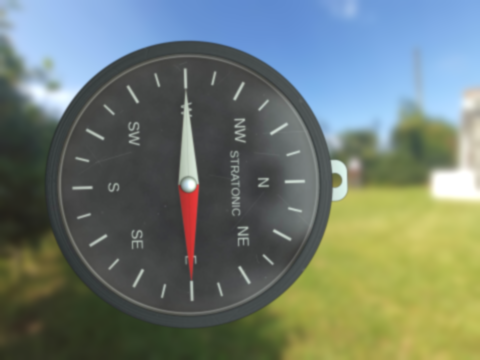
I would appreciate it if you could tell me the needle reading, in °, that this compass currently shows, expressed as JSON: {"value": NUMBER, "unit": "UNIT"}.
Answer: {"value": 90, "unit": "°"}
